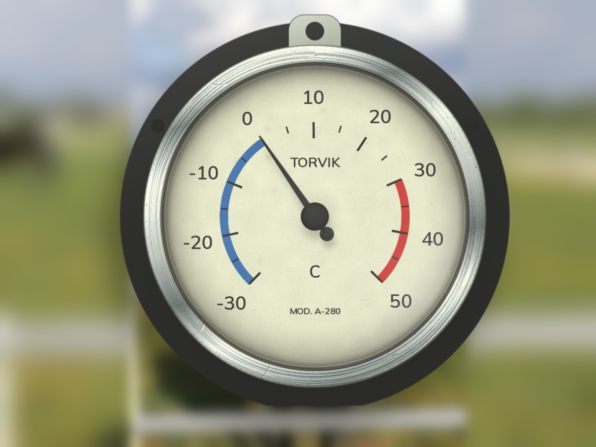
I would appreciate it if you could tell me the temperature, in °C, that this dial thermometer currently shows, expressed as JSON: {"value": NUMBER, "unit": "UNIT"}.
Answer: {"value": 0, "unit": "°C"}
